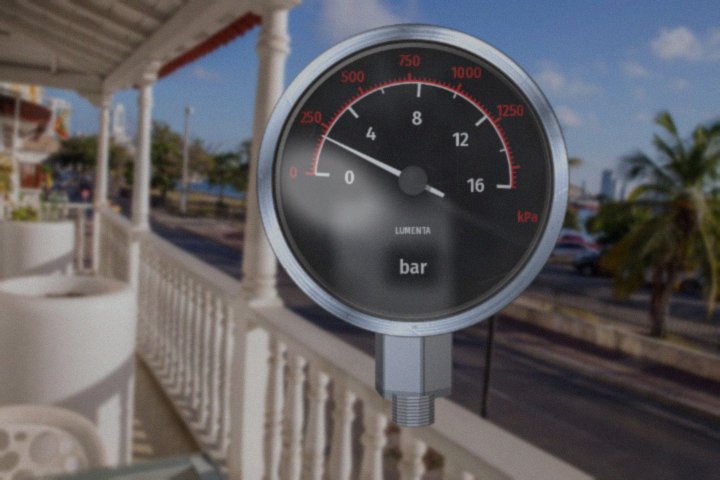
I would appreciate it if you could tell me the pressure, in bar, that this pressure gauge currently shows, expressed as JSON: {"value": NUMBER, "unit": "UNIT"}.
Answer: {"value": 2, "unit": "bar"}
